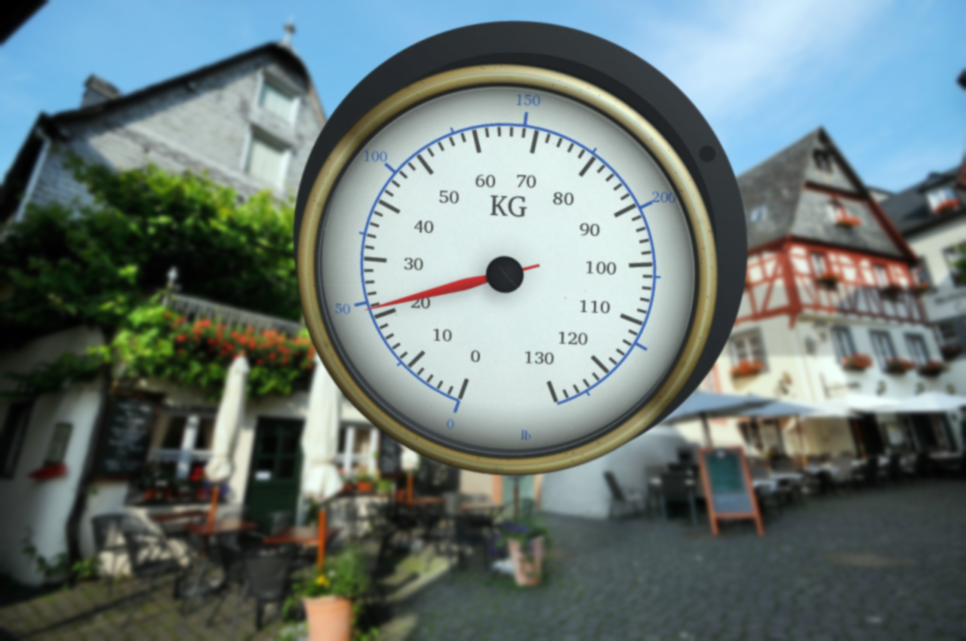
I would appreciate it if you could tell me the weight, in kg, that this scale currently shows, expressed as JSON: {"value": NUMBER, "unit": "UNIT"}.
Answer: {"value": 22, "unit": "kg"}
